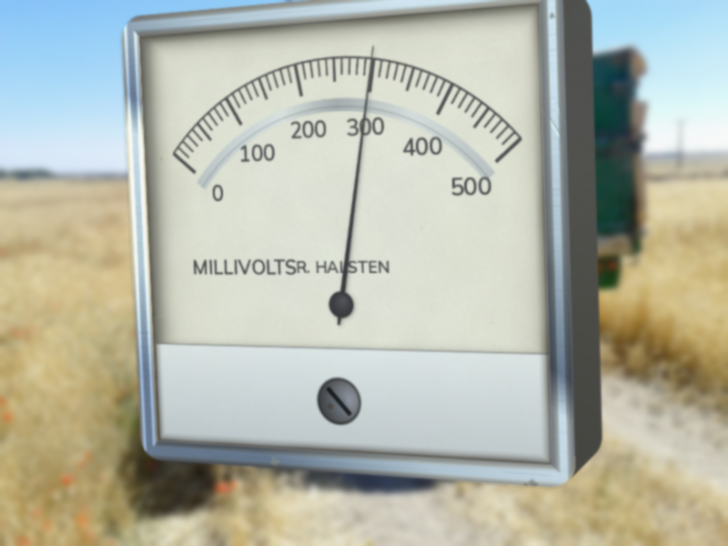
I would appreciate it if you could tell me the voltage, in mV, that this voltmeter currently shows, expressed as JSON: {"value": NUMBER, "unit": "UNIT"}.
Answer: {"value": 300, "unit": "mV"}
